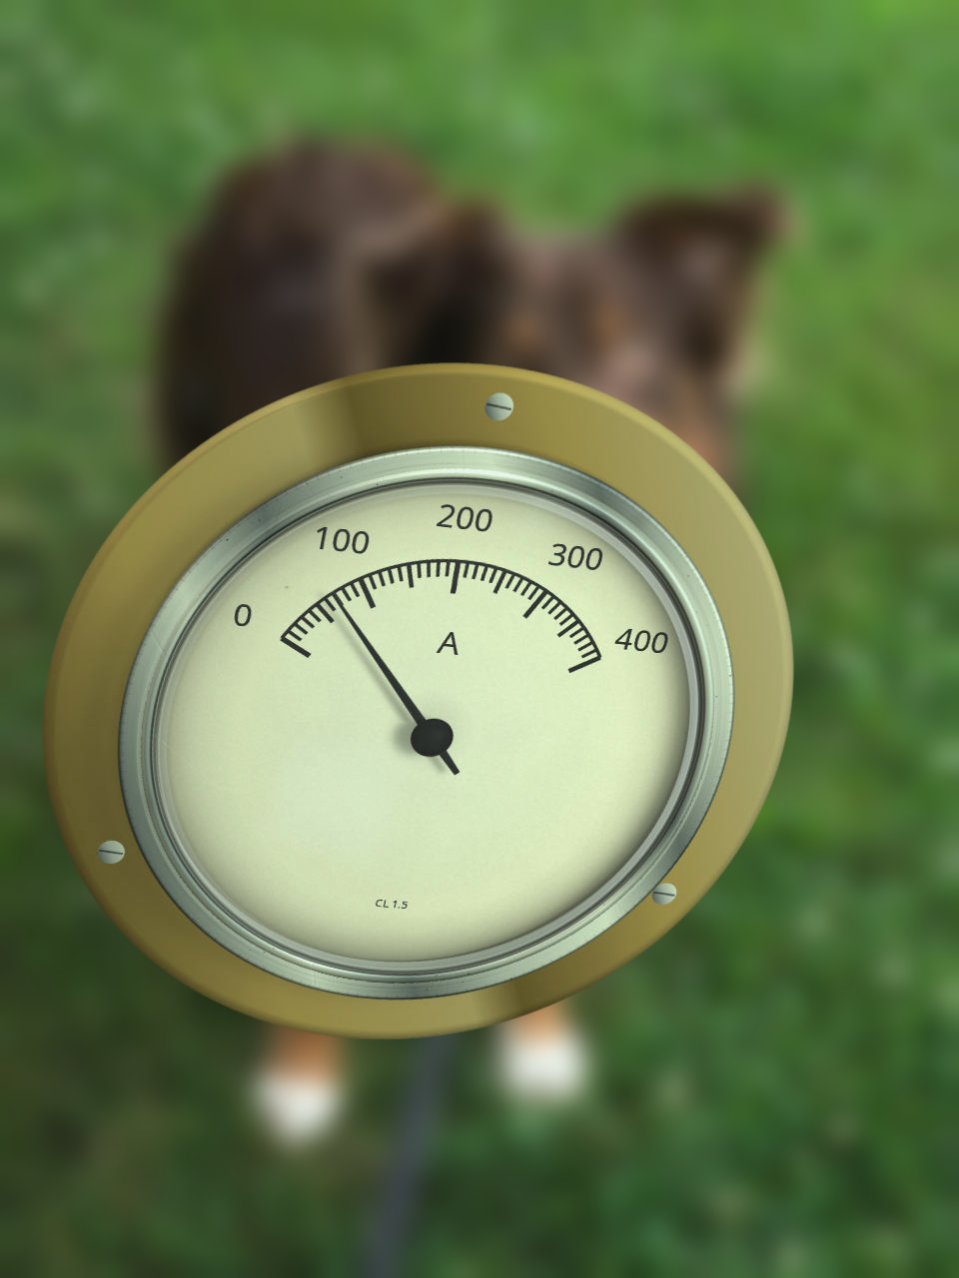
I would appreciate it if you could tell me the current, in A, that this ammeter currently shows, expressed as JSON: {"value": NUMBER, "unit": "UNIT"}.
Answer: {"value": 70, "unit": "A"}
